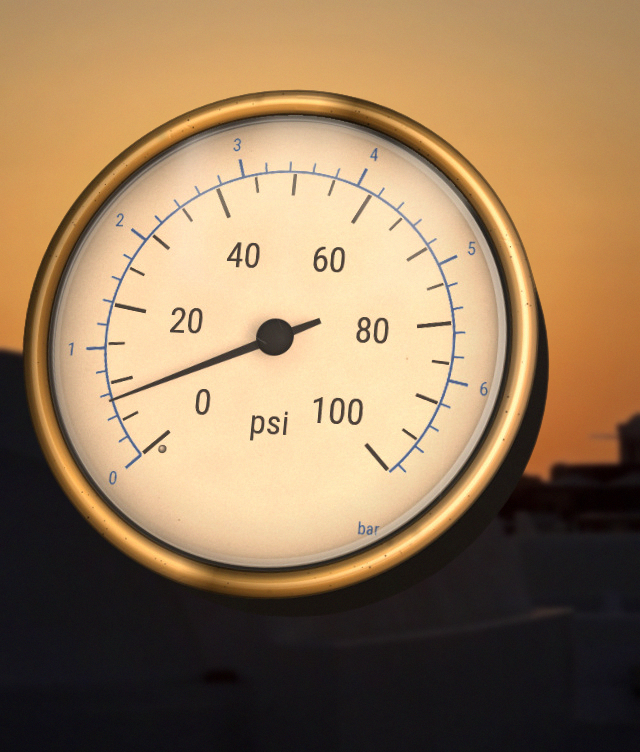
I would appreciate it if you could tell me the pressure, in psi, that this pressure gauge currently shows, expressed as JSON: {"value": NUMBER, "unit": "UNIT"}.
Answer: {"value": 7.5, "unit": "psi"}
